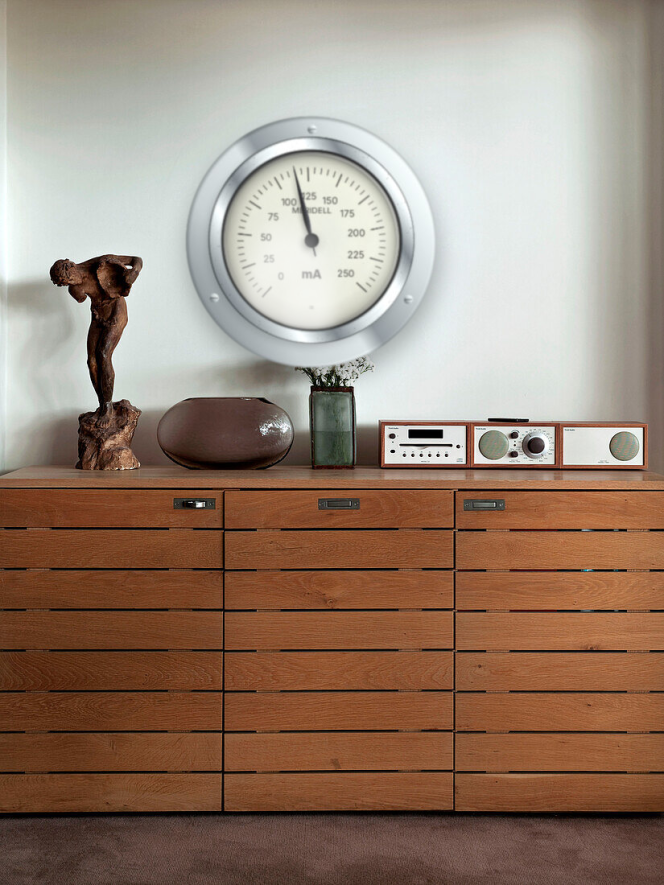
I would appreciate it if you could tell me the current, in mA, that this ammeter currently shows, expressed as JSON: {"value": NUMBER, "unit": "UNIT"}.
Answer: {"value": 115, "unit": "mA"}
